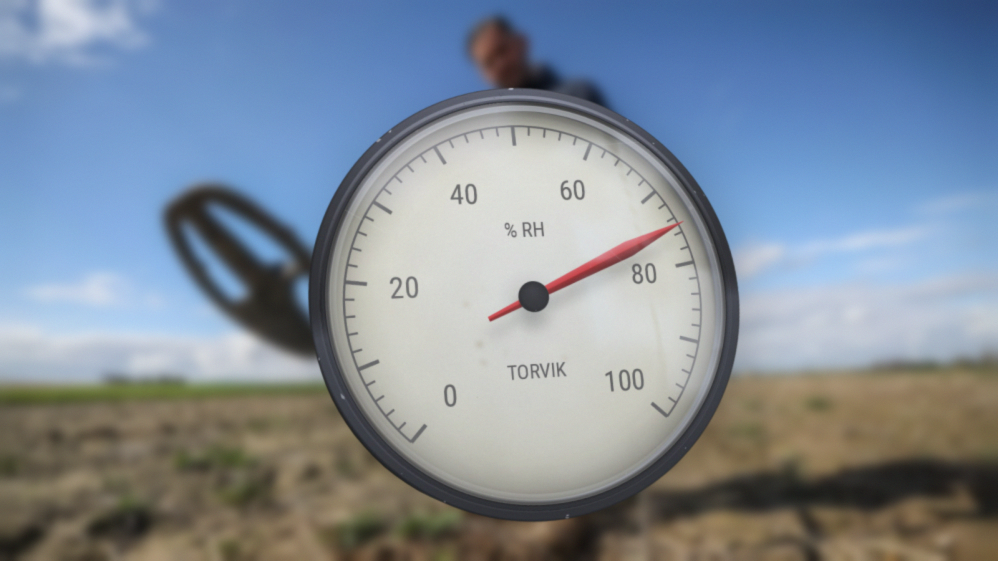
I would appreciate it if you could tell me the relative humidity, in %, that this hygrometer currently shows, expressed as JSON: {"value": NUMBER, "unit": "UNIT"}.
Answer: {"value": 75, "unit": "%"}
